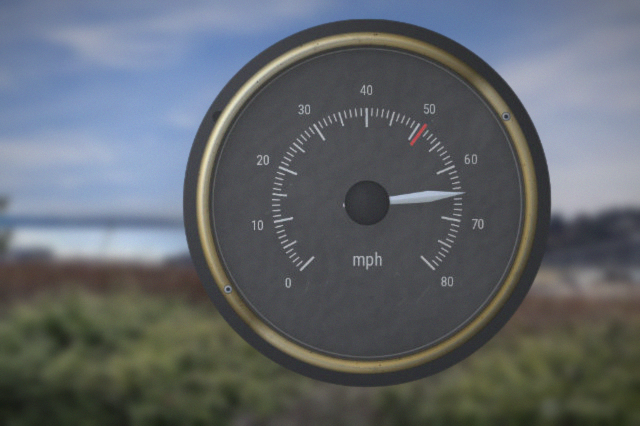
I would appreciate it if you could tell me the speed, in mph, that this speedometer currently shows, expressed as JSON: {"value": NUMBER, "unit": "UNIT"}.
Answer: {"value": 65, "unit": "mph"}
